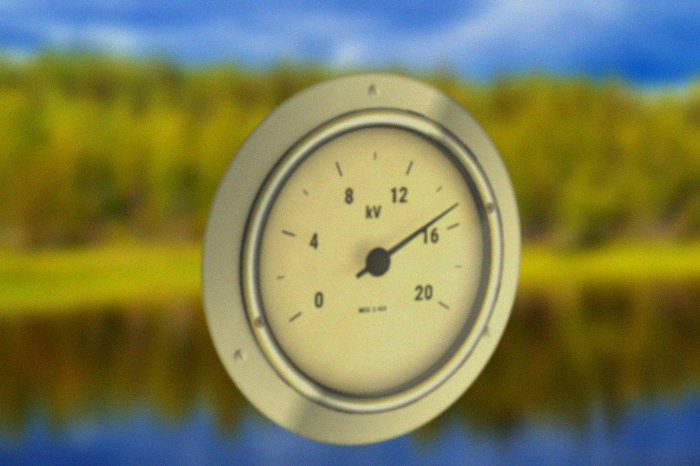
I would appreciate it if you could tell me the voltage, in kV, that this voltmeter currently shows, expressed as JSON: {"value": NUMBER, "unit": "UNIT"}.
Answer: {"value": 15, "unit": "kV"}
